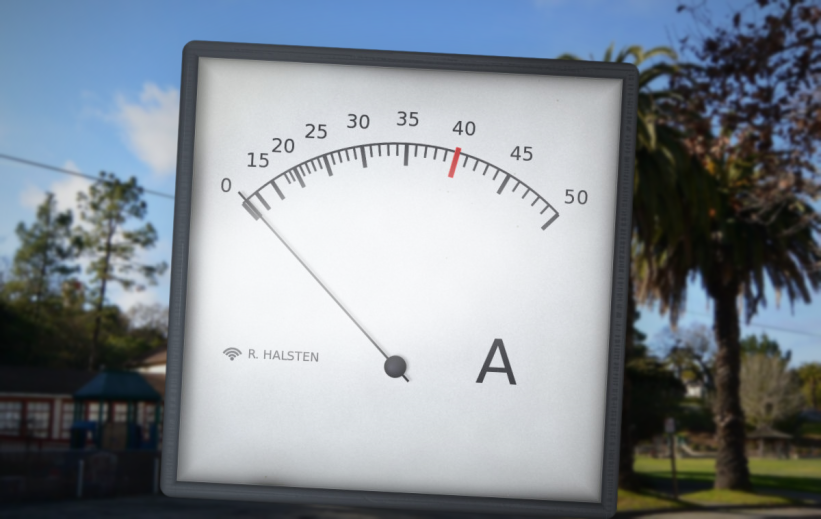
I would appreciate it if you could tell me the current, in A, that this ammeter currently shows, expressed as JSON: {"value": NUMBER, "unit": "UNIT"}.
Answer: {"value": 5, "unit": "A"}
